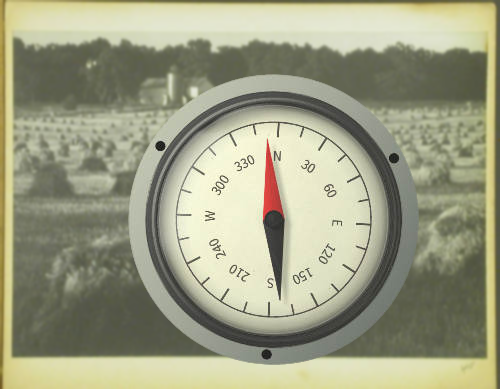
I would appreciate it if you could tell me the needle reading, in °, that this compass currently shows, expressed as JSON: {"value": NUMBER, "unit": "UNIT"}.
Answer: {"value": 352.5, "unit": "°"}
